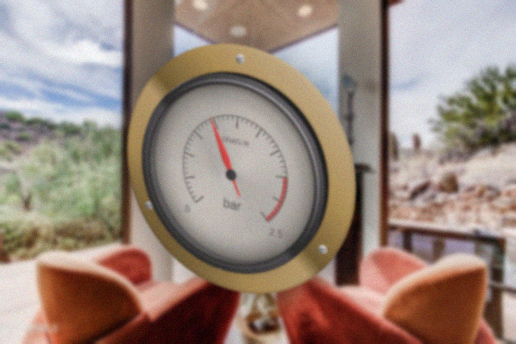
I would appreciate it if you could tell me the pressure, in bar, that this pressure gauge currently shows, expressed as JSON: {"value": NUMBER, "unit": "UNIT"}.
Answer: {"value": 1, "unit": "bar"}
